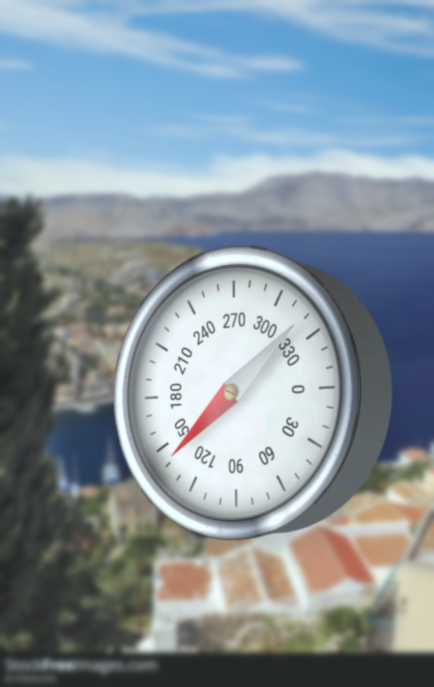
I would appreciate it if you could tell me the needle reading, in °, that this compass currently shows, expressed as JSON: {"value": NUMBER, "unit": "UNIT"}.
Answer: {"value": 140, "unit": "°"}
